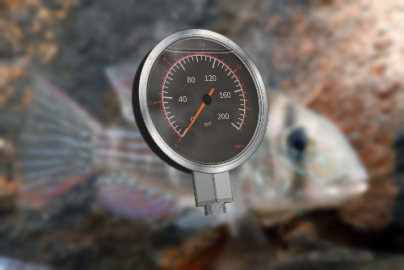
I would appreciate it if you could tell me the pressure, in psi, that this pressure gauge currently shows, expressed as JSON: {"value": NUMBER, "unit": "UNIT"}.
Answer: {"value": 0, "unit": "psi"}
